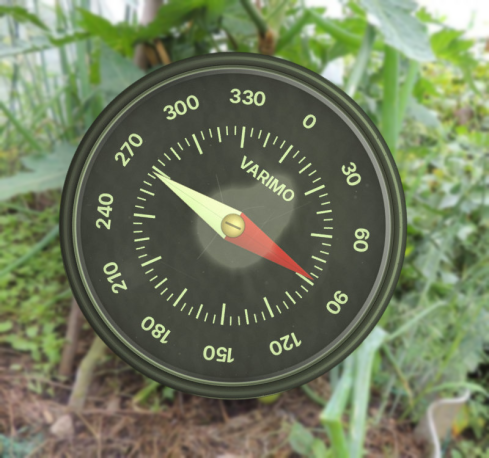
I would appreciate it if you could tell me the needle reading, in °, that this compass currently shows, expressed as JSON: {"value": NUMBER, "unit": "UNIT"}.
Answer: {"value": 87.5, "unit": "°"}
